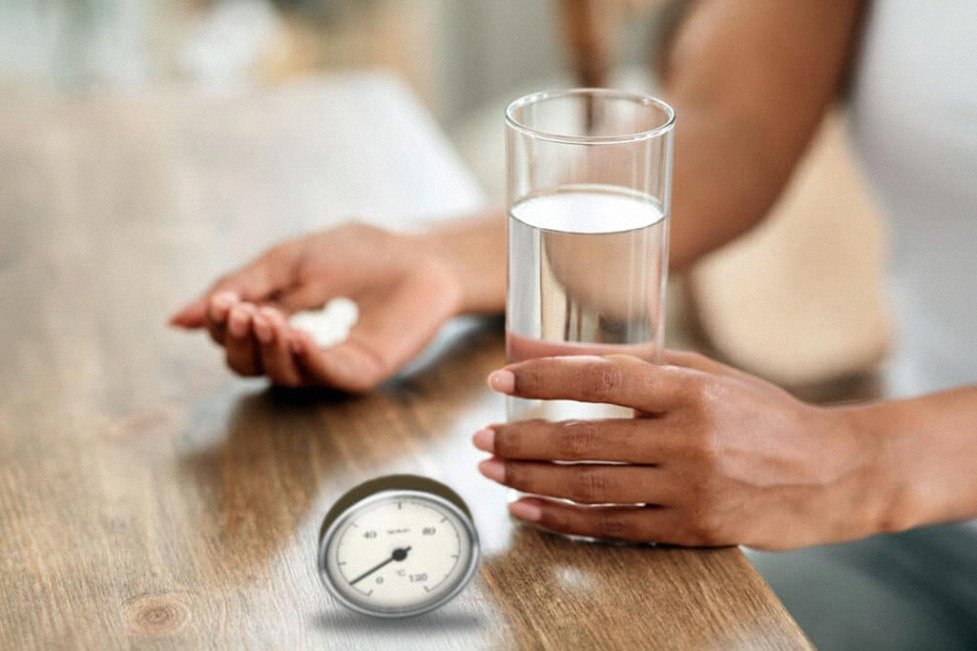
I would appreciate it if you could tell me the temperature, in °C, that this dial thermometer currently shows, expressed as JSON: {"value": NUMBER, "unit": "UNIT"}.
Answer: {"value": 10, "unit": "°C"}
